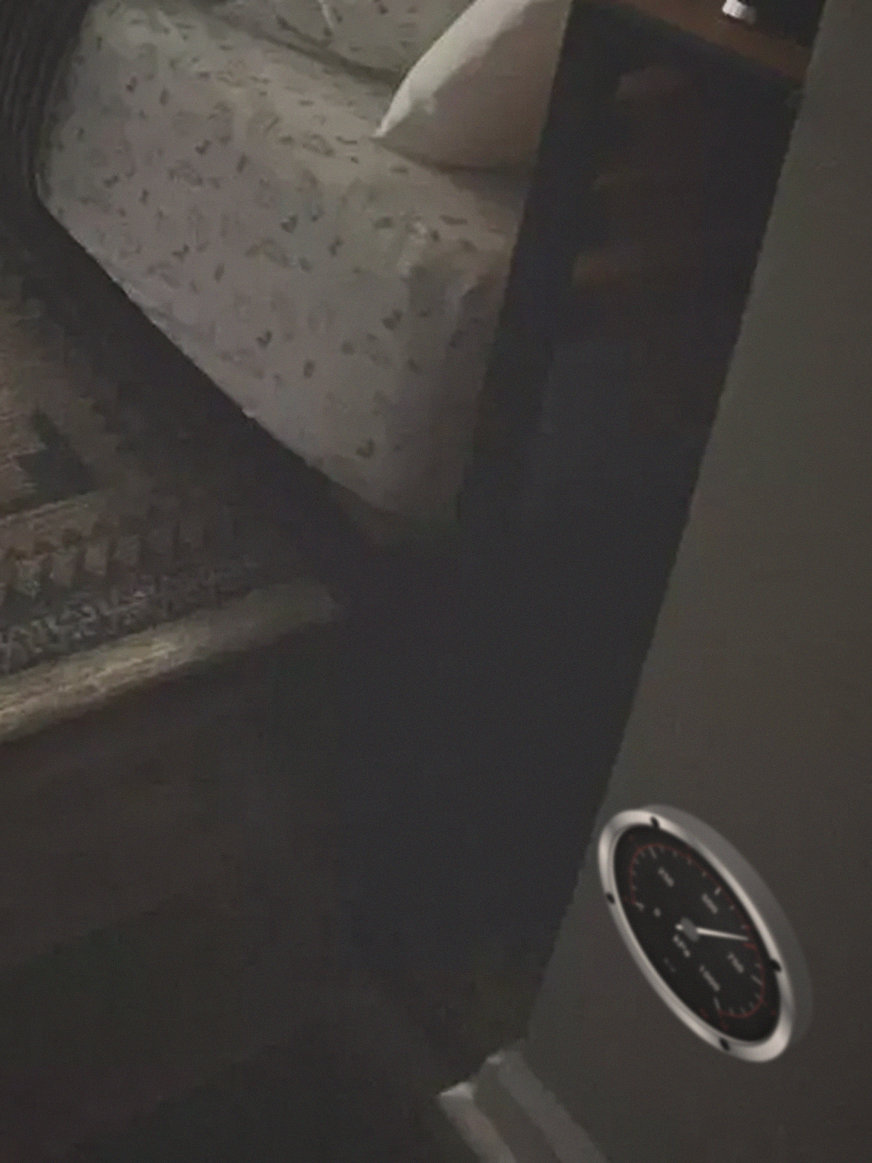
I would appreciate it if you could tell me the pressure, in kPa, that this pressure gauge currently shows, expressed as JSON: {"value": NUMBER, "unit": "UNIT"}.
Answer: {"value": 625, "unit": "kPa"}
